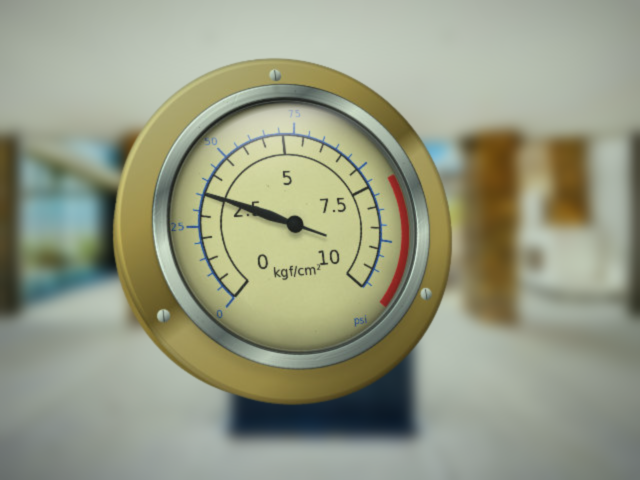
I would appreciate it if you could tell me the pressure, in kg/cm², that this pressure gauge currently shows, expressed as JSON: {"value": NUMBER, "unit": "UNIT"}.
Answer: {"value": 2.5, "unit": "kg/cm²"}
